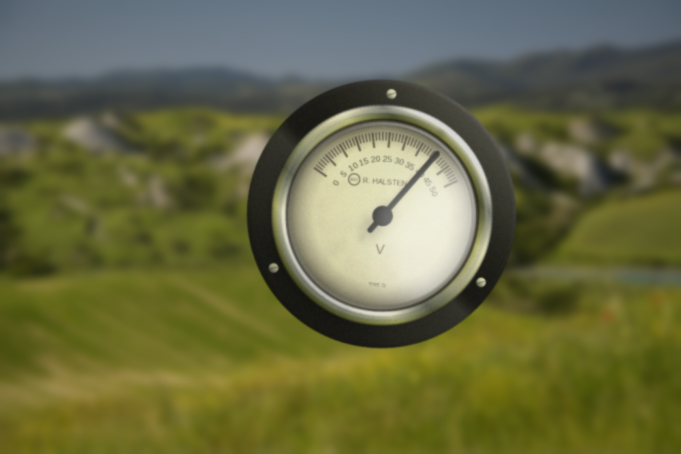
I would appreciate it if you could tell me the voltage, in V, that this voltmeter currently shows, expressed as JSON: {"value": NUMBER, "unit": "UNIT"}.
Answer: {"value": 40, "unit": "V"}
